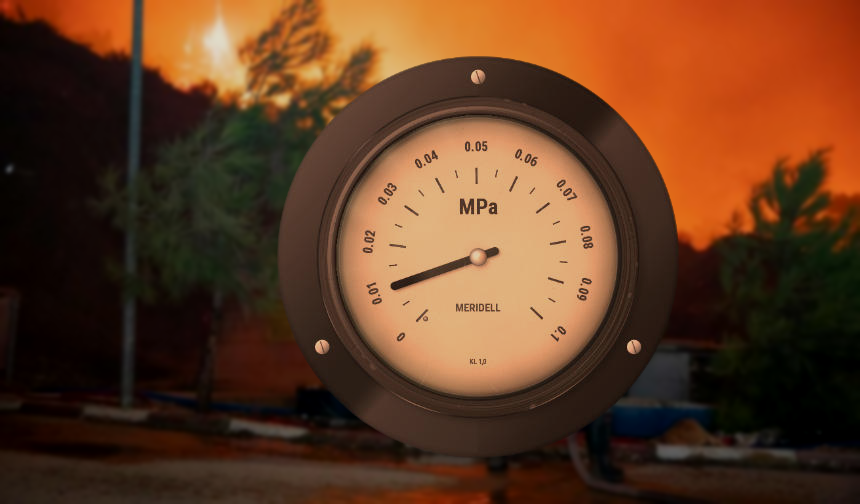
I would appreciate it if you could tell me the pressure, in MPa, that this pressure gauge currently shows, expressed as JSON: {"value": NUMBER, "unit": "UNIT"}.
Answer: {"value": 0.01, "unit": "MPa"}
